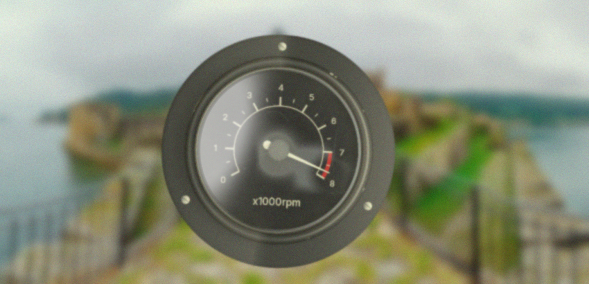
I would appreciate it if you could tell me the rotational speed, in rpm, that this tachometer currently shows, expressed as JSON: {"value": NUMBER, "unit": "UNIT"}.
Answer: {"value": 7750, "unit": "rpm"}
